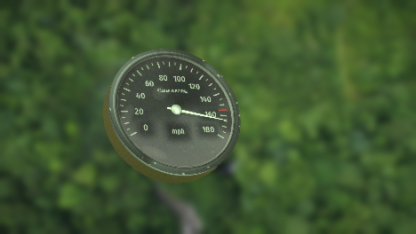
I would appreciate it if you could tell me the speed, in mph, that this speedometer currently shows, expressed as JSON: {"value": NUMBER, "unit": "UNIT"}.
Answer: {"value": 165, "unit": "mph"}
